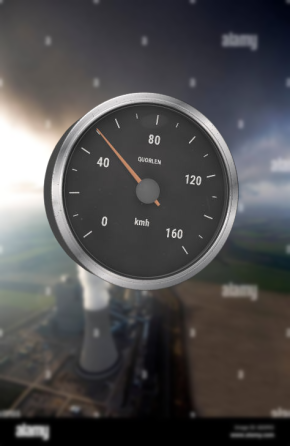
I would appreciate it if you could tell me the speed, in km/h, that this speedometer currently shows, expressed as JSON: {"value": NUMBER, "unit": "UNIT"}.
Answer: {"value": 50, "unit": "km/h"}
